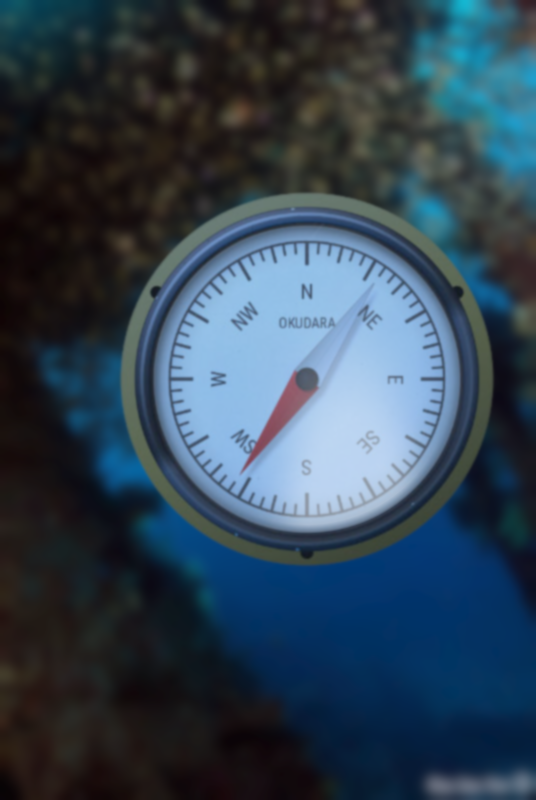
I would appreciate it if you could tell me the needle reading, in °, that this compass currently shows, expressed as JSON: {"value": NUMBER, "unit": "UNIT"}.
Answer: {"value": 215, "unit": "°"}
